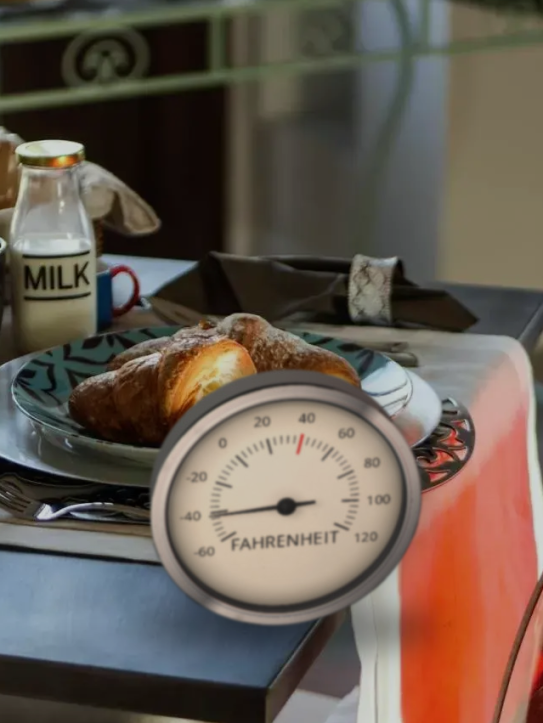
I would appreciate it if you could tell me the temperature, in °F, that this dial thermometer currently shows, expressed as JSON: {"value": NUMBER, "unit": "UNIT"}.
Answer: {"value": -40, "unit": "°F"}
